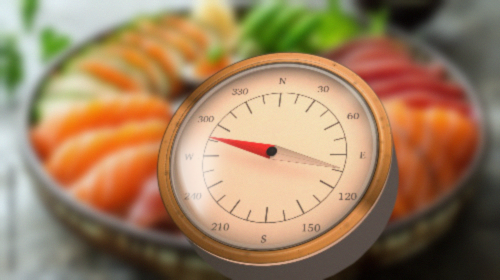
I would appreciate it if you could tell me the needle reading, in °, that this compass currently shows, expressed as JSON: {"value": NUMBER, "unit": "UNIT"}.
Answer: {"value": 285, "unit": "°"}
